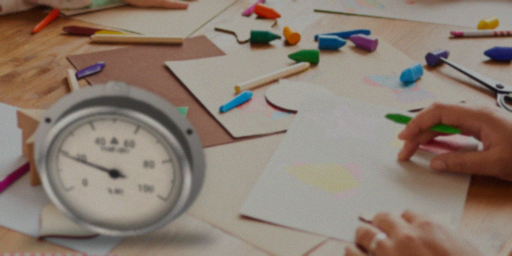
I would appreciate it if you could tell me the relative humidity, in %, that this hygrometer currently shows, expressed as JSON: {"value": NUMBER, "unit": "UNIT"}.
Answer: {"value": 20, "unit": "%"}
